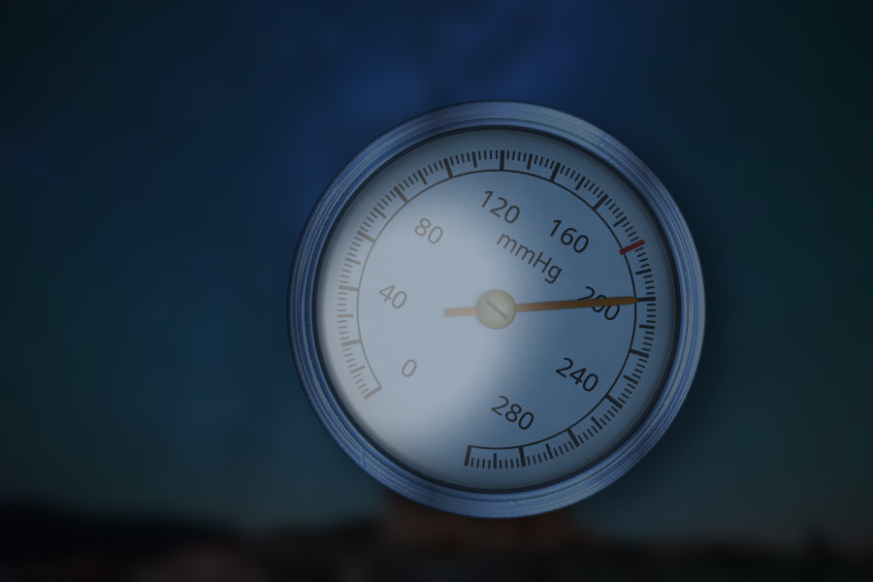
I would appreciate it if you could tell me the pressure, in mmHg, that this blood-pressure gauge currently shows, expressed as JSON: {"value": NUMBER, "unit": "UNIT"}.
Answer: {"value": 200, "unit": "mmHg"}
